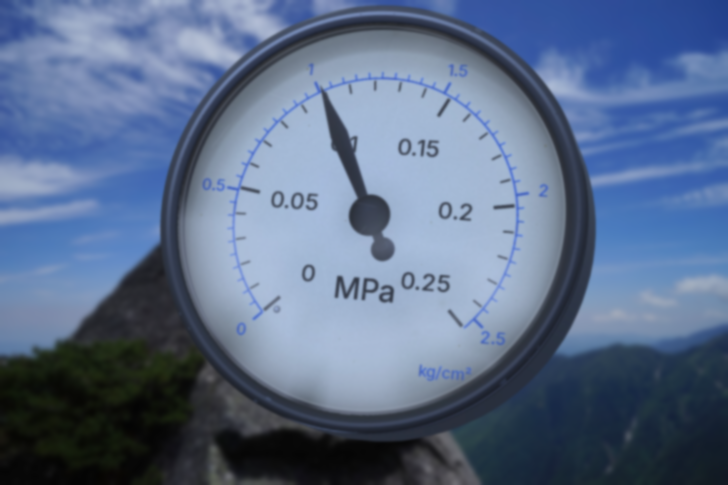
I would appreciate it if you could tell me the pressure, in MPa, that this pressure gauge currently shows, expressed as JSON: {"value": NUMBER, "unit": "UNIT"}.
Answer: {"value": 0.1, "unit": "MPa"}
